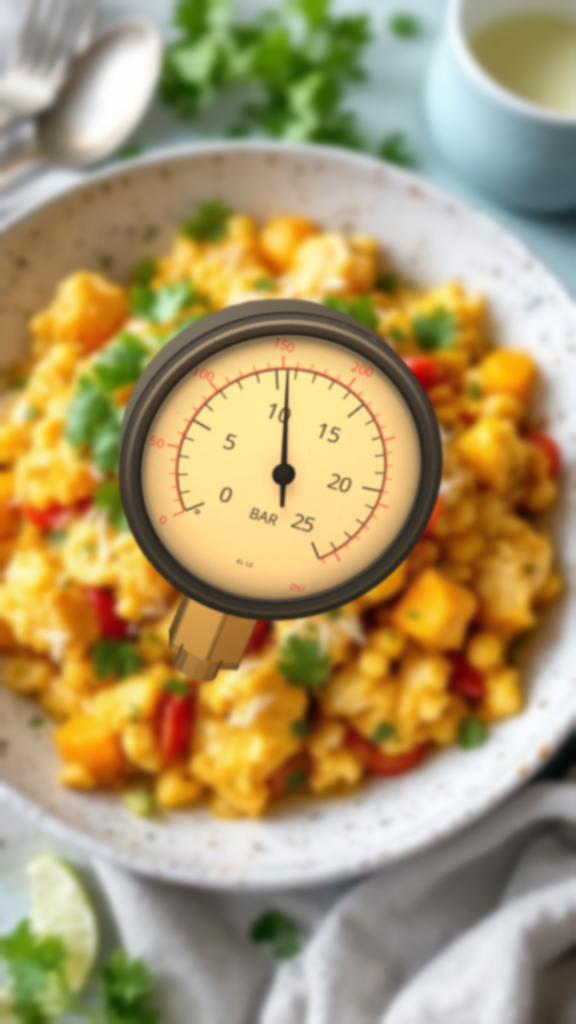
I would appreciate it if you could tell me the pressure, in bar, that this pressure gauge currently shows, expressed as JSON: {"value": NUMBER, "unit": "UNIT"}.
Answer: {"value": 10.5, "unit": "bar"}
